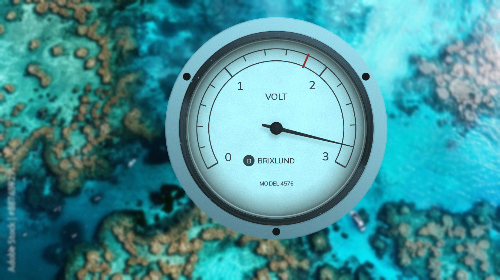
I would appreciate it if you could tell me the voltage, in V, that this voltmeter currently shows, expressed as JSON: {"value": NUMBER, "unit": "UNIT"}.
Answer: {"value": 2.8, "unit": "V"}
